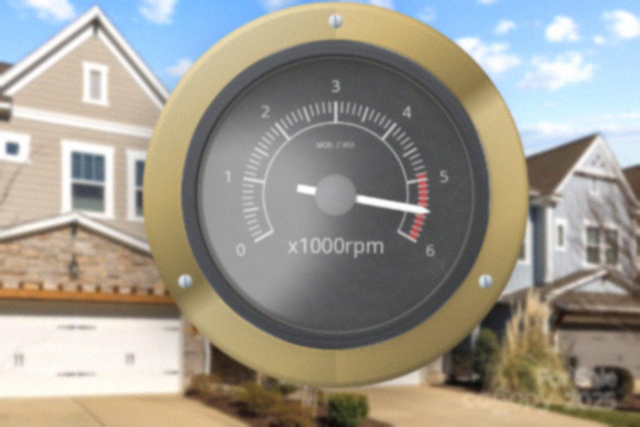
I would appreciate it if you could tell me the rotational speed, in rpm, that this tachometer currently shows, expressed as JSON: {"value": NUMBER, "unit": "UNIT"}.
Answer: {"value": 5500, "unit": "rpm"}
